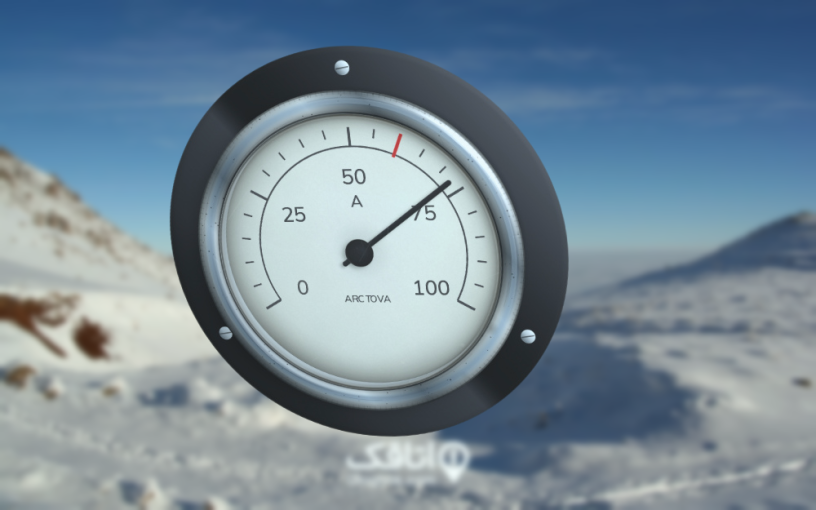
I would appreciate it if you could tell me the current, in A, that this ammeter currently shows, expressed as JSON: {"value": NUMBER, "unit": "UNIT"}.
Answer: {"value": 72.5, "unit": "A"}
